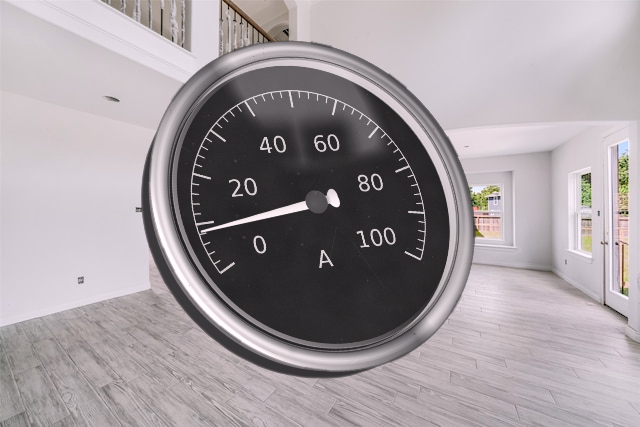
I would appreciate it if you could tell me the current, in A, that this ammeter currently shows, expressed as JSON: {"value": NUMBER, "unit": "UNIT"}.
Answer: {"value": 8, "unit": "A"}
